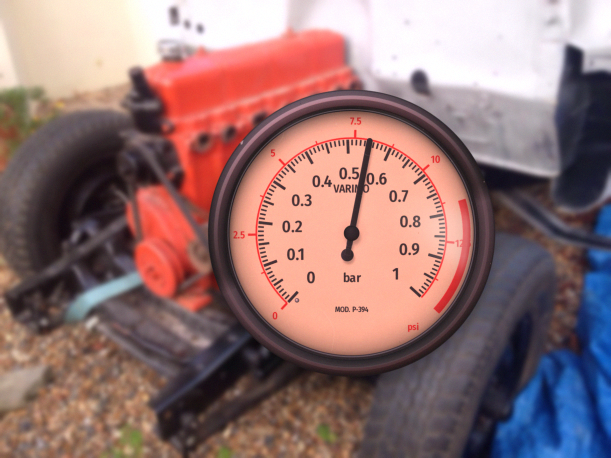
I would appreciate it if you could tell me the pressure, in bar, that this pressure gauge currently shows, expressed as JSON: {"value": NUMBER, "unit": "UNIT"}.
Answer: {"value": 0.55, "unit": "bar"}
